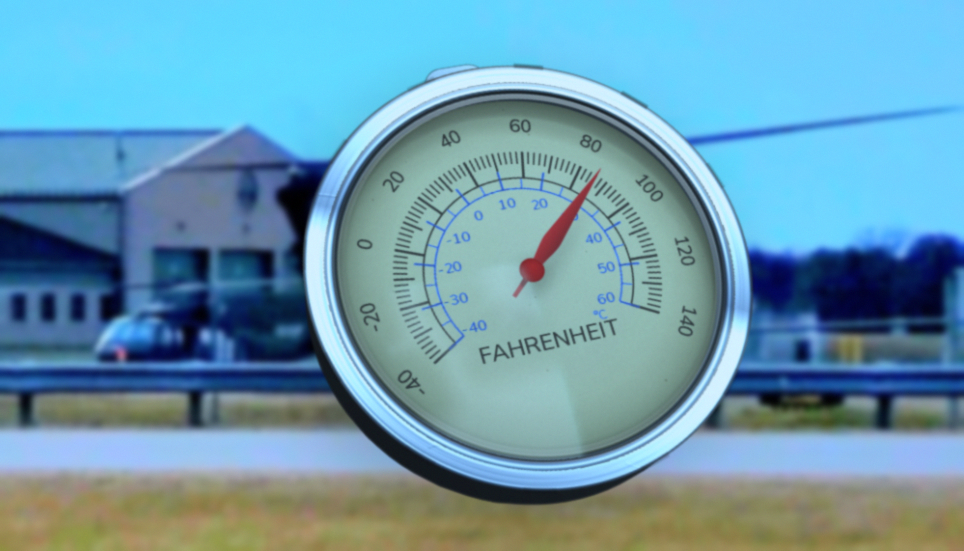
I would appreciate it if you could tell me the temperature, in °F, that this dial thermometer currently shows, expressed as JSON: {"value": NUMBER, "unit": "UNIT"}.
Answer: {"value": 86, "unit": "°F"}
